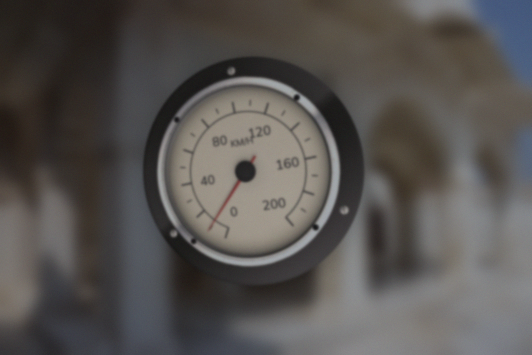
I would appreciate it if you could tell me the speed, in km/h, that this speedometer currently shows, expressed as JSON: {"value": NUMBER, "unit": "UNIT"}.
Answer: {"value": 10, "unit": "km/h"}
